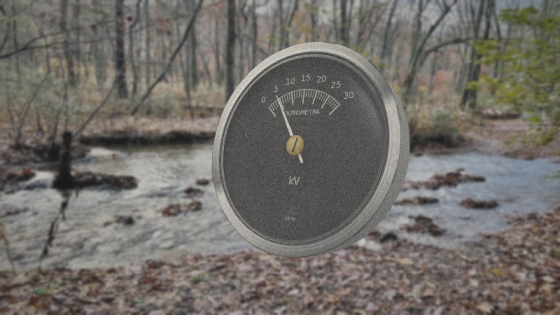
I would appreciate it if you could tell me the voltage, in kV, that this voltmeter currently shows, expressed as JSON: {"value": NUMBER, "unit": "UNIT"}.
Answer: {"value": 5, "unit": "kV"}
